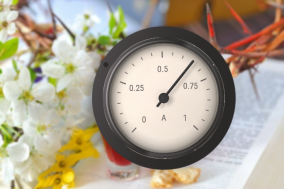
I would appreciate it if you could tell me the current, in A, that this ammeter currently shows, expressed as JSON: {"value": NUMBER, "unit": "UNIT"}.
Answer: {"value": 0.65, "unit": "A"}
